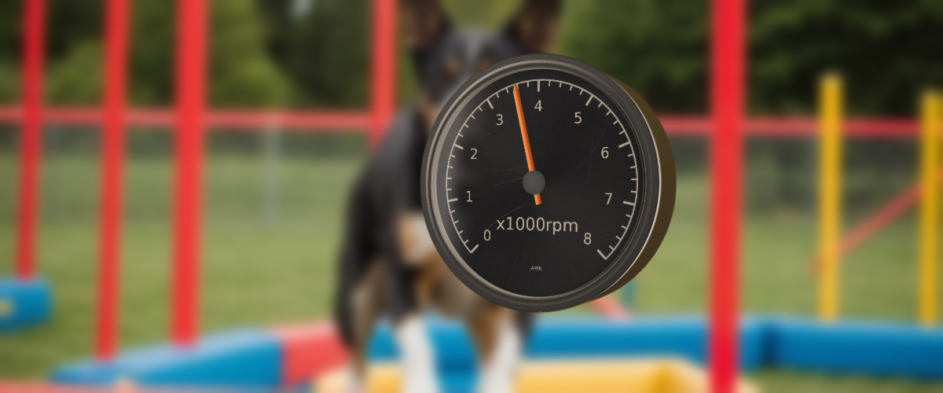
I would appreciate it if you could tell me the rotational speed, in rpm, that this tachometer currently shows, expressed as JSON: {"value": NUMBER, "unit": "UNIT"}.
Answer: {"value": 3600, "unit": "rpm"}
